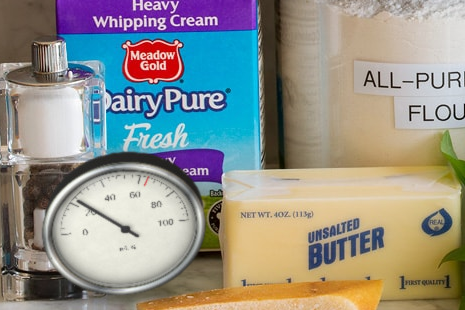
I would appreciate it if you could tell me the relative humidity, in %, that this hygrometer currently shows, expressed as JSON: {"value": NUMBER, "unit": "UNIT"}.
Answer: {"value": 24, "unit": "%"}
